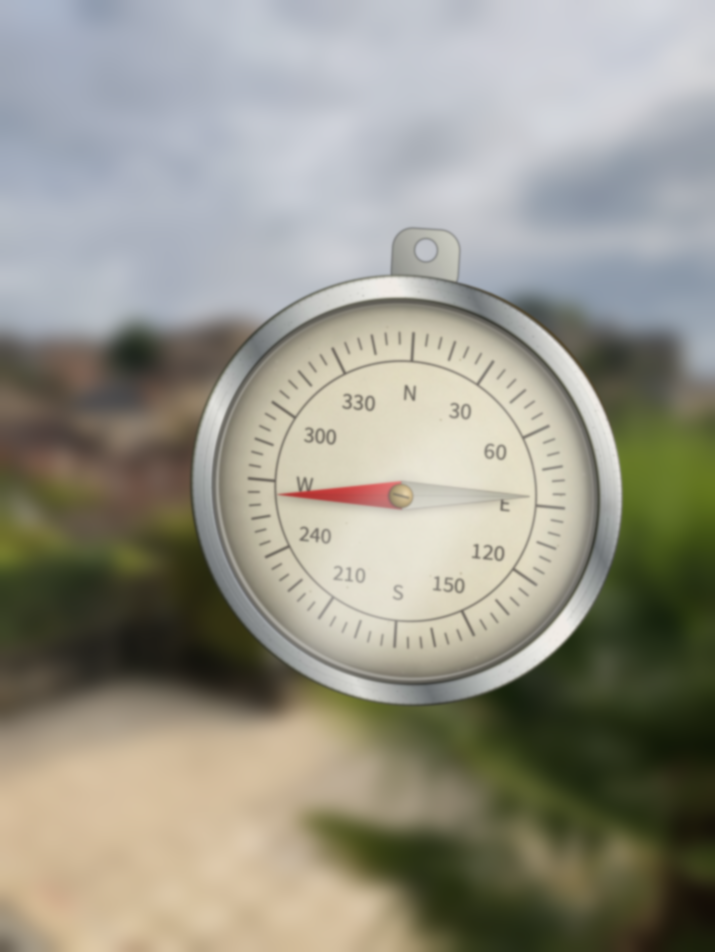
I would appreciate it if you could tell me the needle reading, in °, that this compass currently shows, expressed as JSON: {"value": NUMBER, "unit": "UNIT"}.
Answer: {"value": 265, "unit": "°"}
